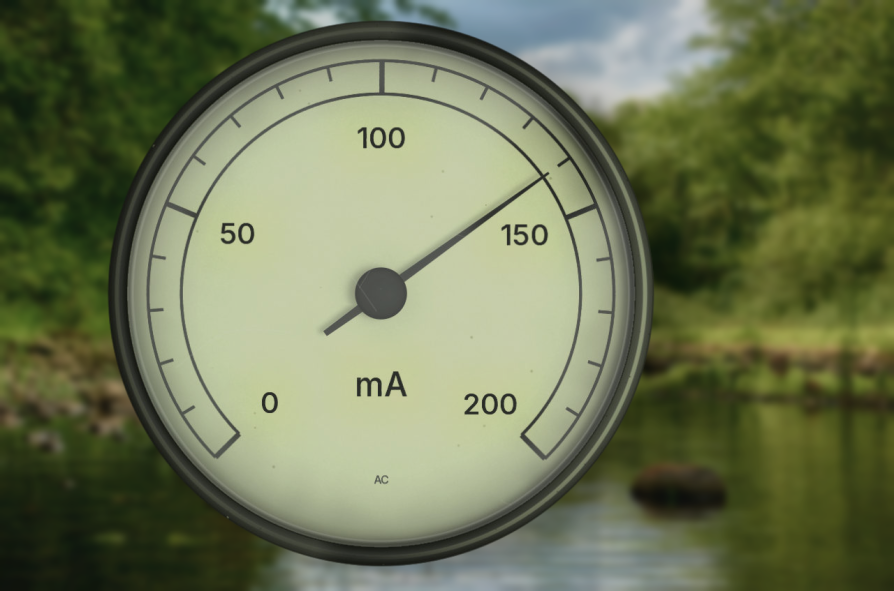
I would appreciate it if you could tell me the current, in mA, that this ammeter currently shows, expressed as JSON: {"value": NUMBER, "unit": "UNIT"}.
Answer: {"value": 140, "unit": "mA"}
